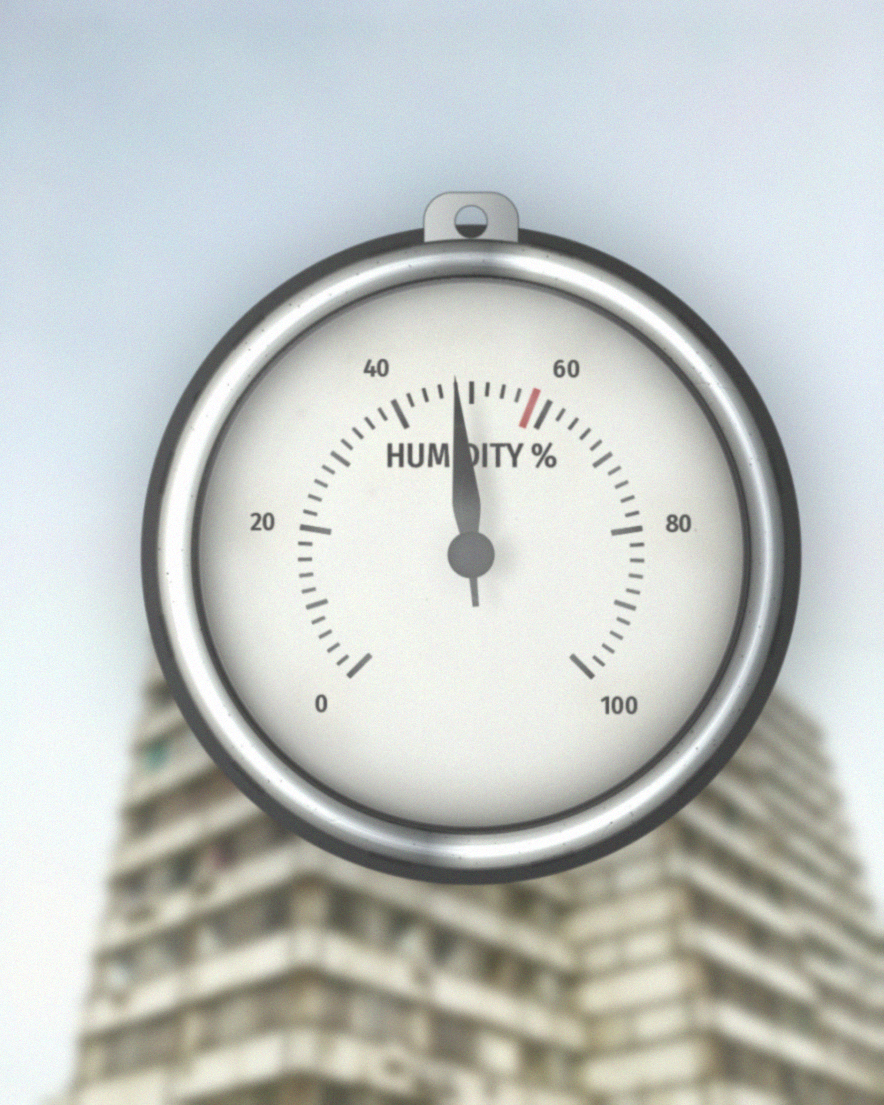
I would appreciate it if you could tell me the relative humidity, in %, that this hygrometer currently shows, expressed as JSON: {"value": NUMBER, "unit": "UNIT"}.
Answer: {"value": 48, "unit": "%"}
